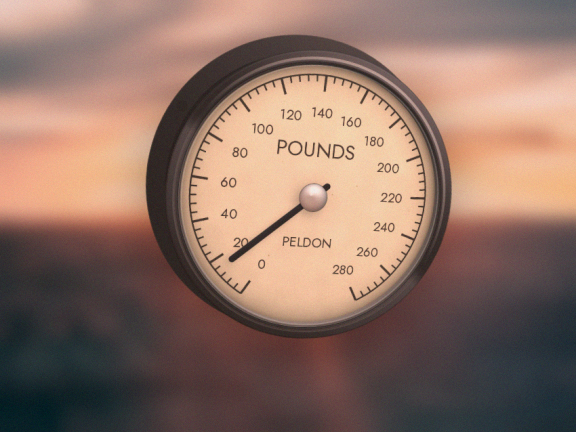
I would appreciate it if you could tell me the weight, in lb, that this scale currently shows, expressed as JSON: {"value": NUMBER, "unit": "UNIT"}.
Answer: {"value": 16, "unit": "lb"}
